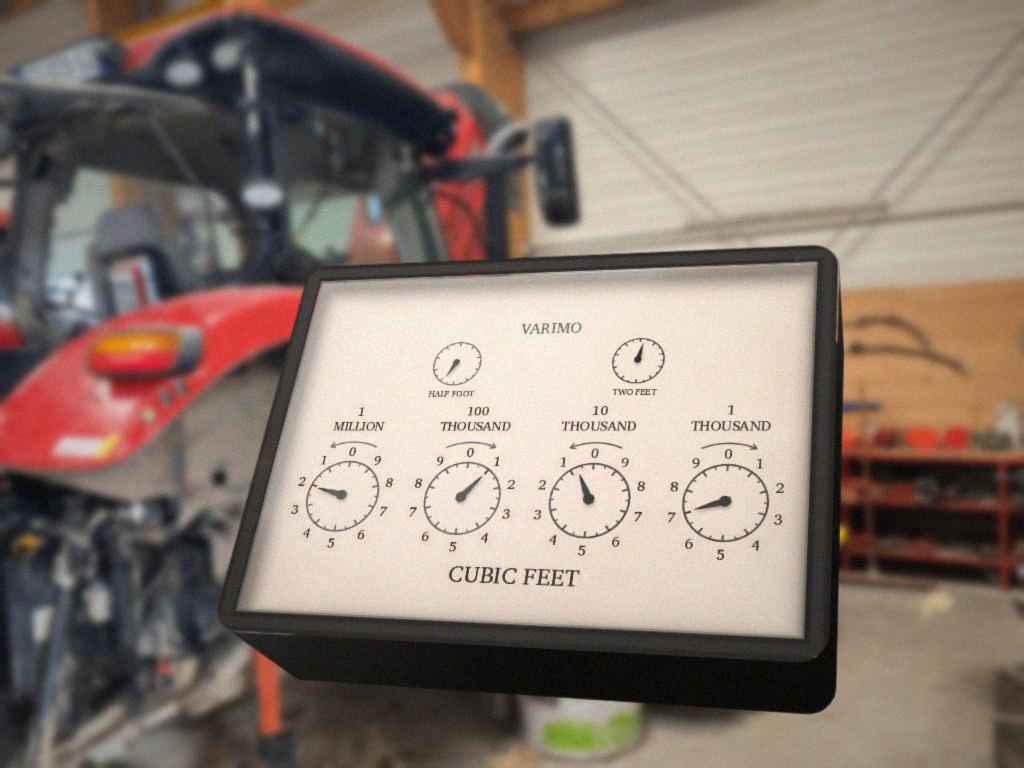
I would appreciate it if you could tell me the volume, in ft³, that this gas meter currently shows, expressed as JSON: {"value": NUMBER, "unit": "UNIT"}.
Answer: {"value": 210700, "unit": "ft³"}
